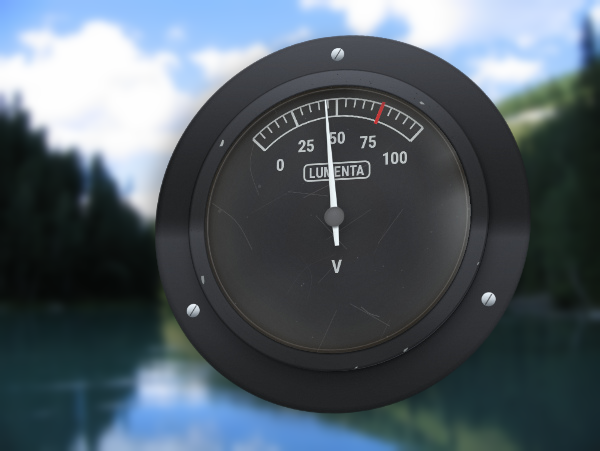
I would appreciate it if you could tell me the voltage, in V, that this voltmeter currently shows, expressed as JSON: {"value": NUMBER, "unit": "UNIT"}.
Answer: {"value": 45, "unit": "V"}
